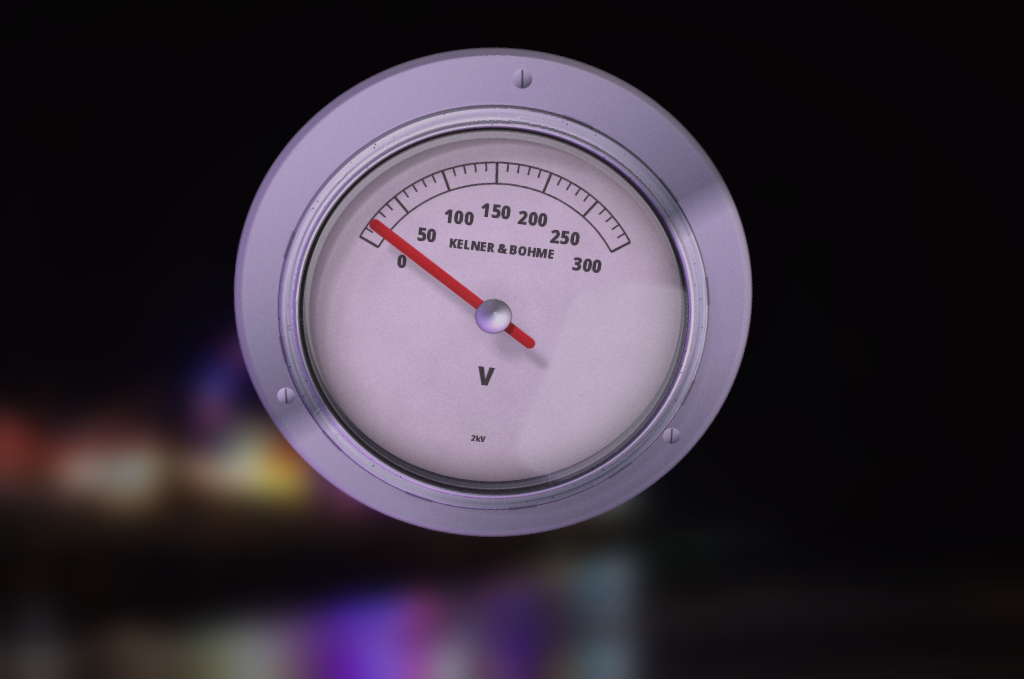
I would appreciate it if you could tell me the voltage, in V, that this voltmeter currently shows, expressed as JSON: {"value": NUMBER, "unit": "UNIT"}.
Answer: {"value": 20, "unit": "V"}
